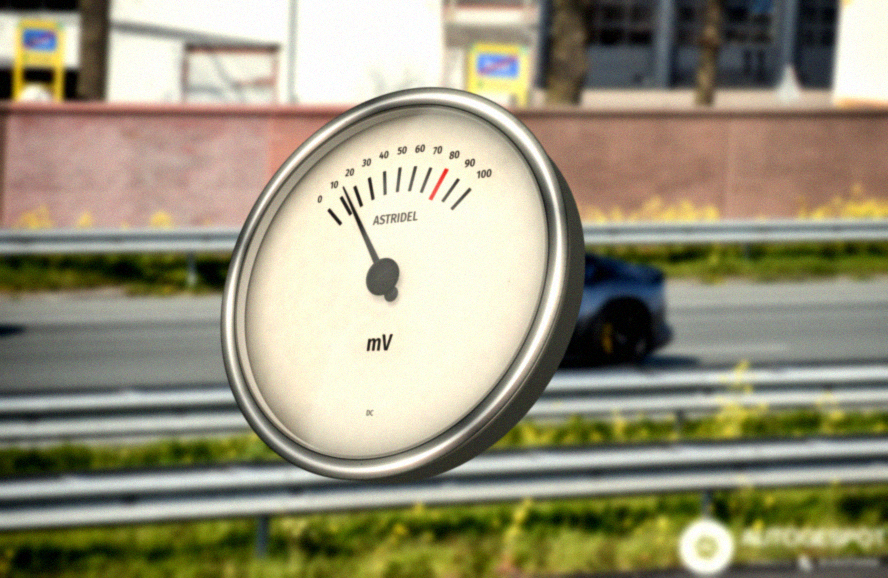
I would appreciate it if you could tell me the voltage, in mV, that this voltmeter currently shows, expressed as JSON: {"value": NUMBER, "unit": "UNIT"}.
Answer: {"value": 15, "unit": "mV"}
